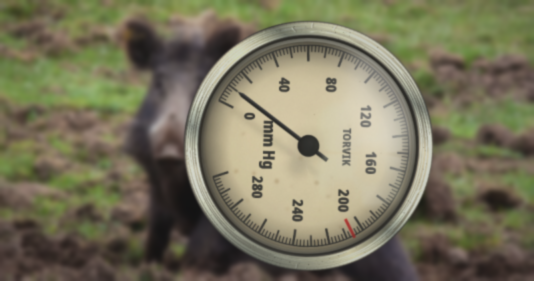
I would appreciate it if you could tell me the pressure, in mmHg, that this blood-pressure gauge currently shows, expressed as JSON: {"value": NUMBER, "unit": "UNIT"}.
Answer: {"value": 10, "unit": "mmHg"}
